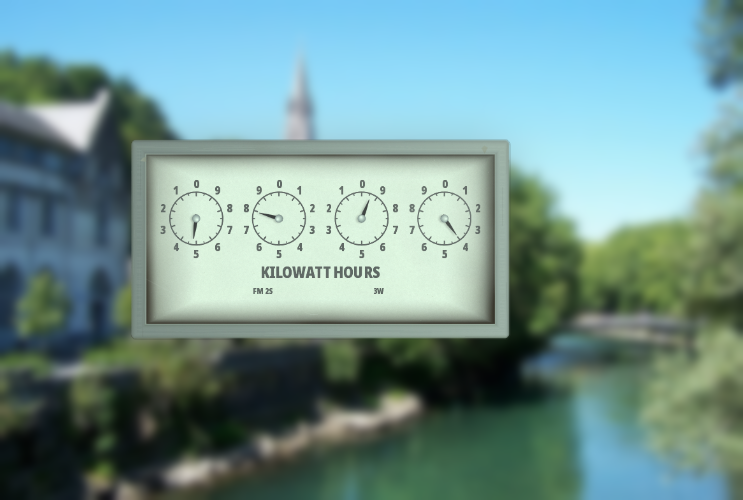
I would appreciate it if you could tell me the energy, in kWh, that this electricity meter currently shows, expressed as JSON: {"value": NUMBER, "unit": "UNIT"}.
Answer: {"value": 4794, "unit": "kWh"}
